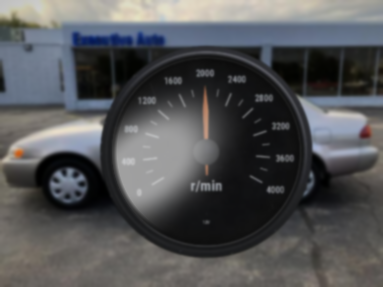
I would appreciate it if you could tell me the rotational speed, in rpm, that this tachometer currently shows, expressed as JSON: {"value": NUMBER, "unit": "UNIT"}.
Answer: {"value": 2000, "unit": "rpm"}
